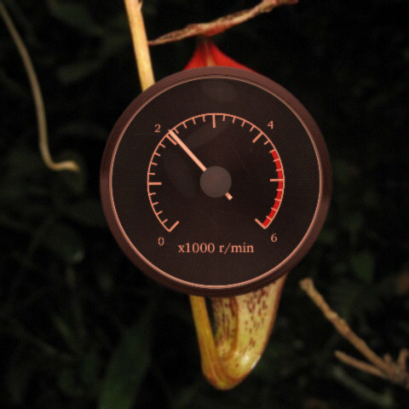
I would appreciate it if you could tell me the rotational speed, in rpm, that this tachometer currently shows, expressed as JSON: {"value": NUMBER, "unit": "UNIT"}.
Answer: {"value": 2100, "unit": "rpm"}
